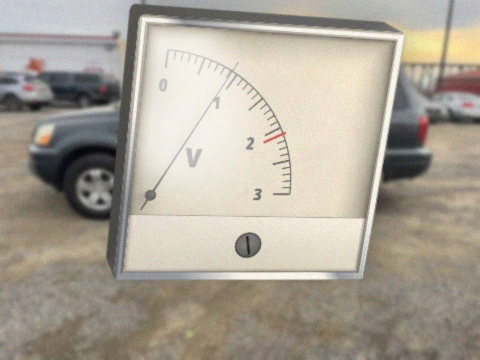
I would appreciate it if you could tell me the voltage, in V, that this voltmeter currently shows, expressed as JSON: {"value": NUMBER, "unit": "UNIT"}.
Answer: {"value": 0.9, "unit": "V"}
